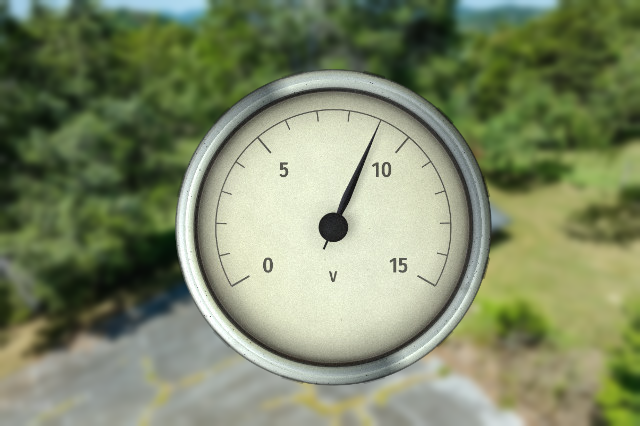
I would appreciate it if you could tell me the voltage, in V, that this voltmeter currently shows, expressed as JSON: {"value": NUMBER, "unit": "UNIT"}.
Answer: {"value": 9, "unit": "V"}
